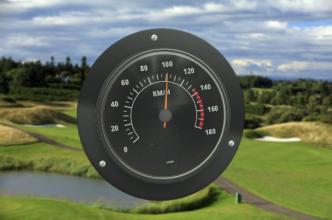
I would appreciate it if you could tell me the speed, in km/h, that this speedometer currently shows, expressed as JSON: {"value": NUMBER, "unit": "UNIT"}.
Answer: {"value": 100, "unit": "km/h"}
